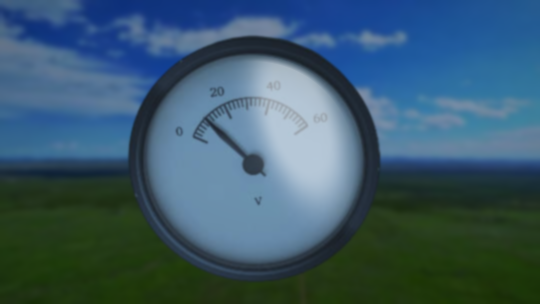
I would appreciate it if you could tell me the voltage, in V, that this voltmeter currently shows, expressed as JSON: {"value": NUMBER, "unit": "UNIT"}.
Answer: {"value": 10, "unit": "V"}
